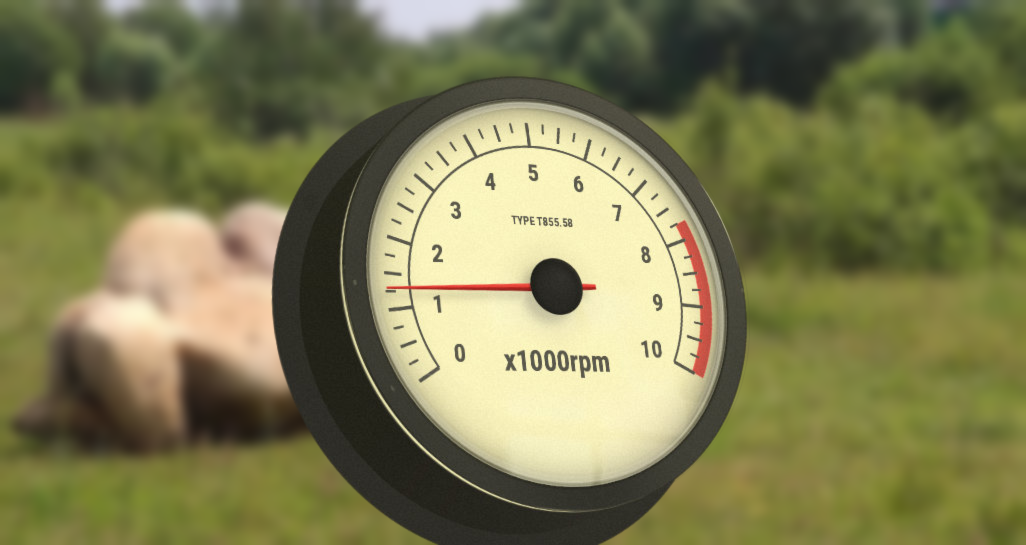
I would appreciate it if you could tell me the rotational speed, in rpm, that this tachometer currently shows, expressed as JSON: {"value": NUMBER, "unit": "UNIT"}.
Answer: {"value": 1250, "unit": "rpm"}
